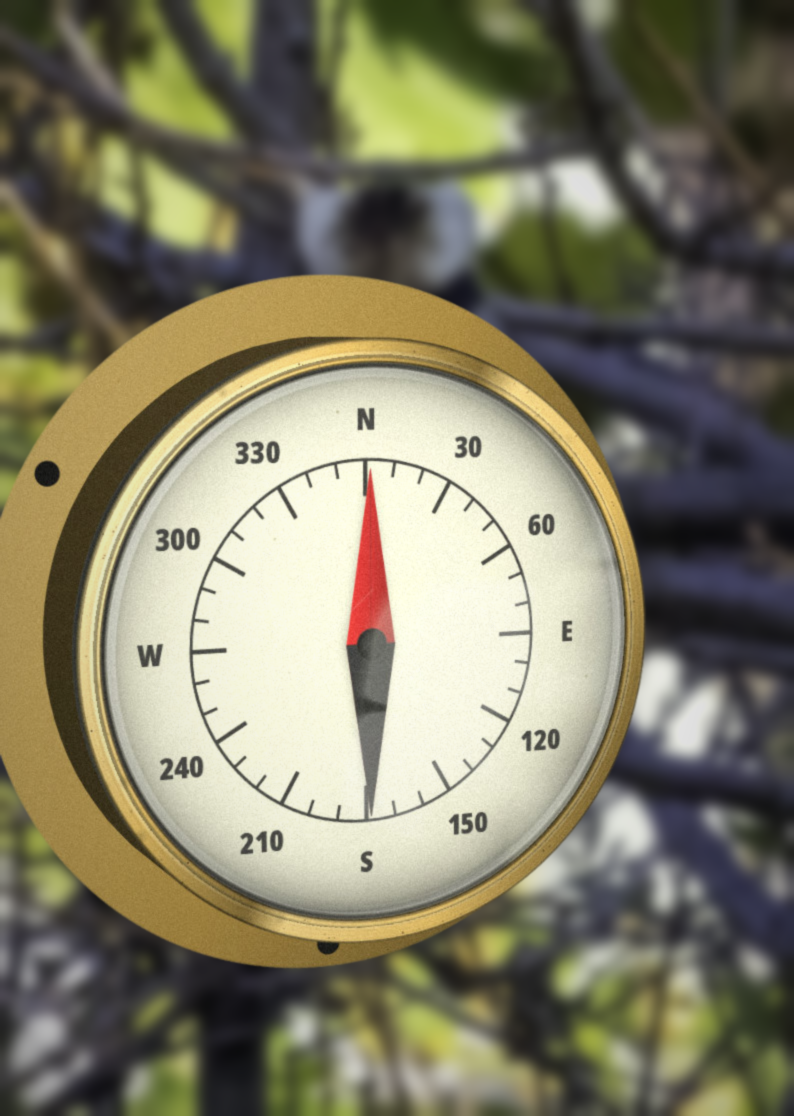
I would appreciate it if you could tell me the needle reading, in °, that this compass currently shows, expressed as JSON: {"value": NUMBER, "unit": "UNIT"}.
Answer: {"value": 0, "unit": "°"}
